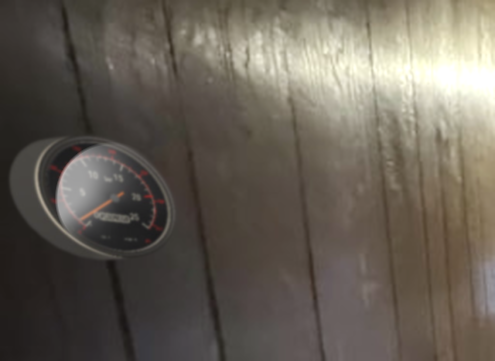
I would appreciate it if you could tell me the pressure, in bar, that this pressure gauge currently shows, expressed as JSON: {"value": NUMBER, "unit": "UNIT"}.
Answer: {"value": 1, "unit": "bar"}
